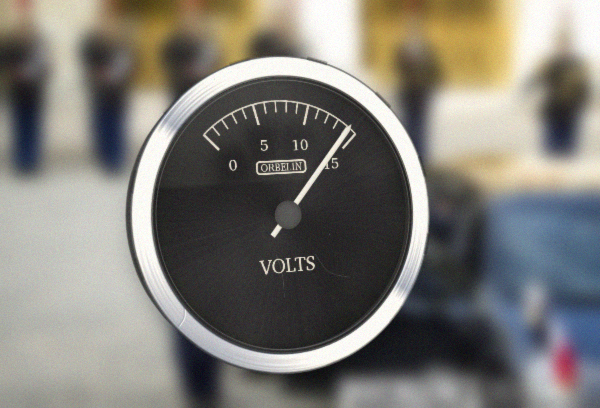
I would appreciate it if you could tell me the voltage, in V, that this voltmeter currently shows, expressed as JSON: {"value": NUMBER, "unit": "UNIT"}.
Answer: {"value": 14, "unit": "V"}
